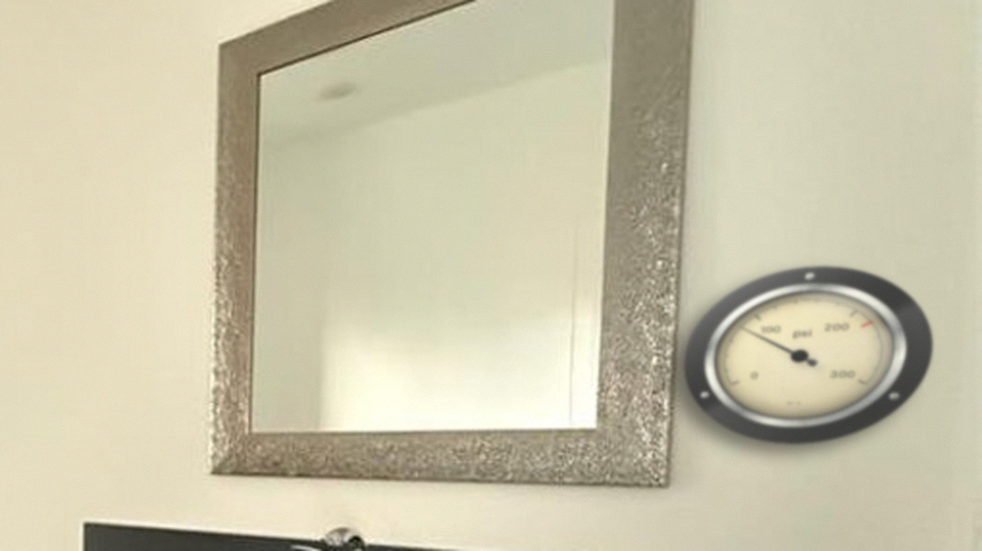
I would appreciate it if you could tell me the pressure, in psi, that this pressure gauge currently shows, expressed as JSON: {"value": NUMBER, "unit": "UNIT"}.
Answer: {"value": 80, "unit": "psi"}
